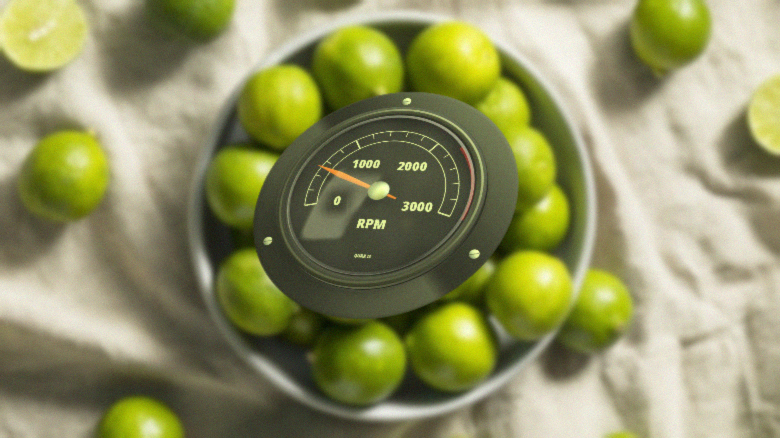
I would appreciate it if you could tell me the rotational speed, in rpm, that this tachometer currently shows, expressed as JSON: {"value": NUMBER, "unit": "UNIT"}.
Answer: {"value": 500, "unit": "rpm"}
